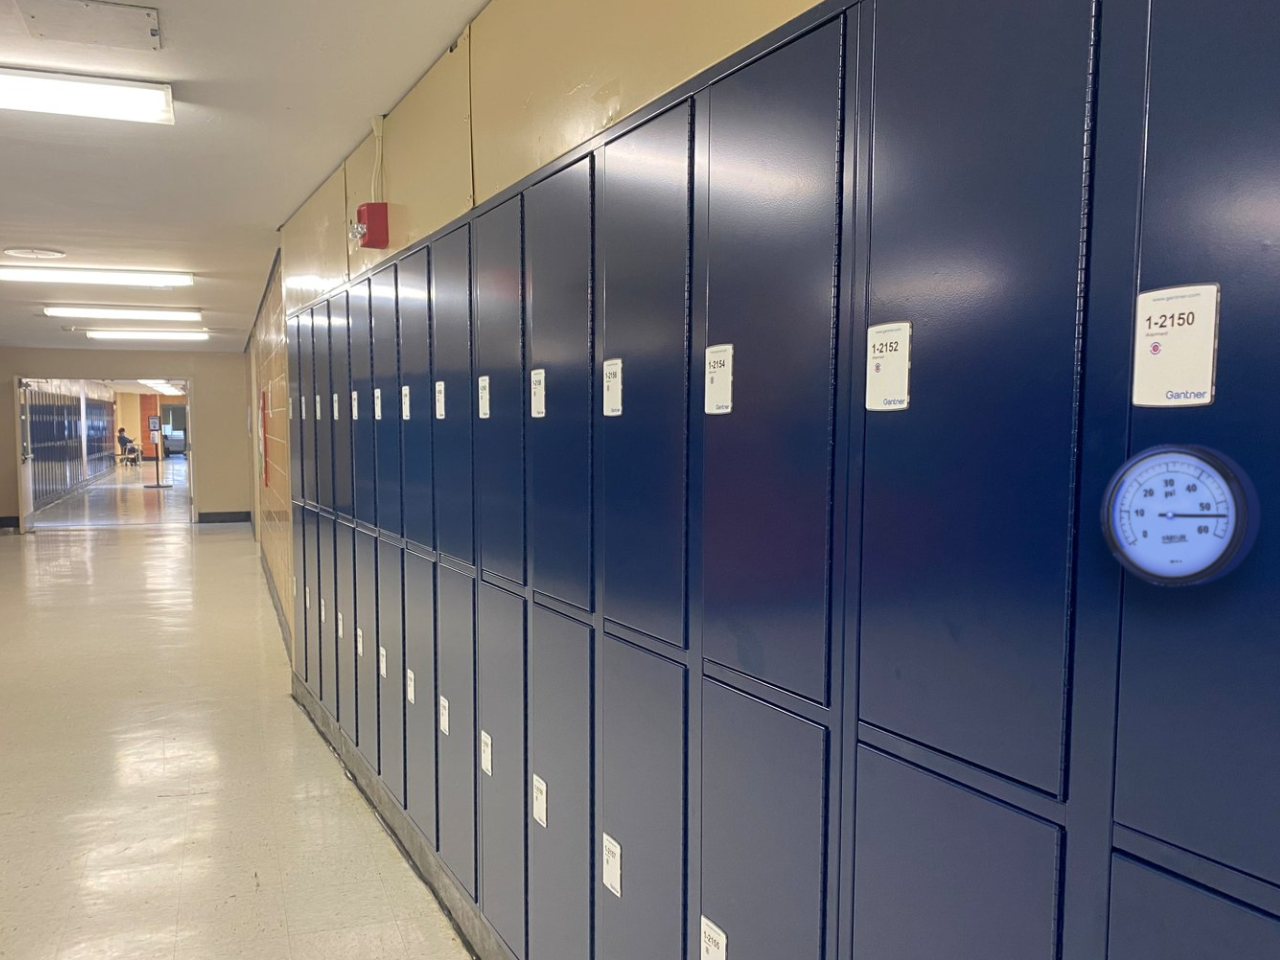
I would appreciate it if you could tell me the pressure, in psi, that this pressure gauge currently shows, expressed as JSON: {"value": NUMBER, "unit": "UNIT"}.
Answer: {"value": 54, "unit": "psi"}
